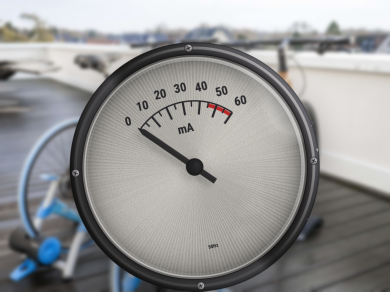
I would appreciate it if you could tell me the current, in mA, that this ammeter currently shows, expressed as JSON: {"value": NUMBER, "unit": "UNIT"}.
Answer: {"value": 0, "unit": "mA"}
